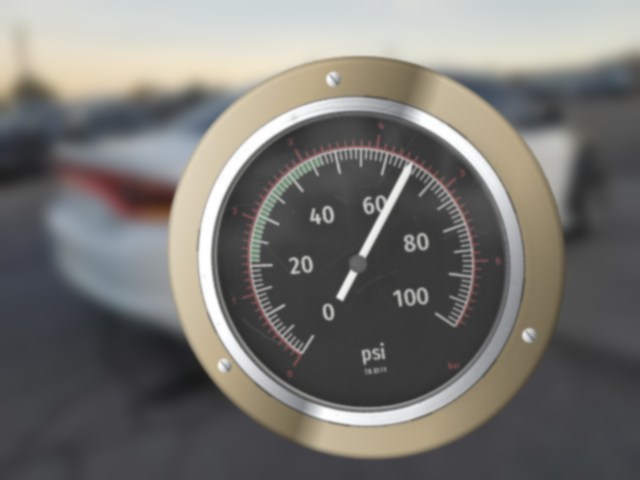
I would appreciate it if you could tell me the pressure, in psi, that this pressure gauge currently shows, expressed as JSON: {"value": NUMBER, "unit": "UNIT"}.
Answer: {"value": 65, "unit": "psi"}
